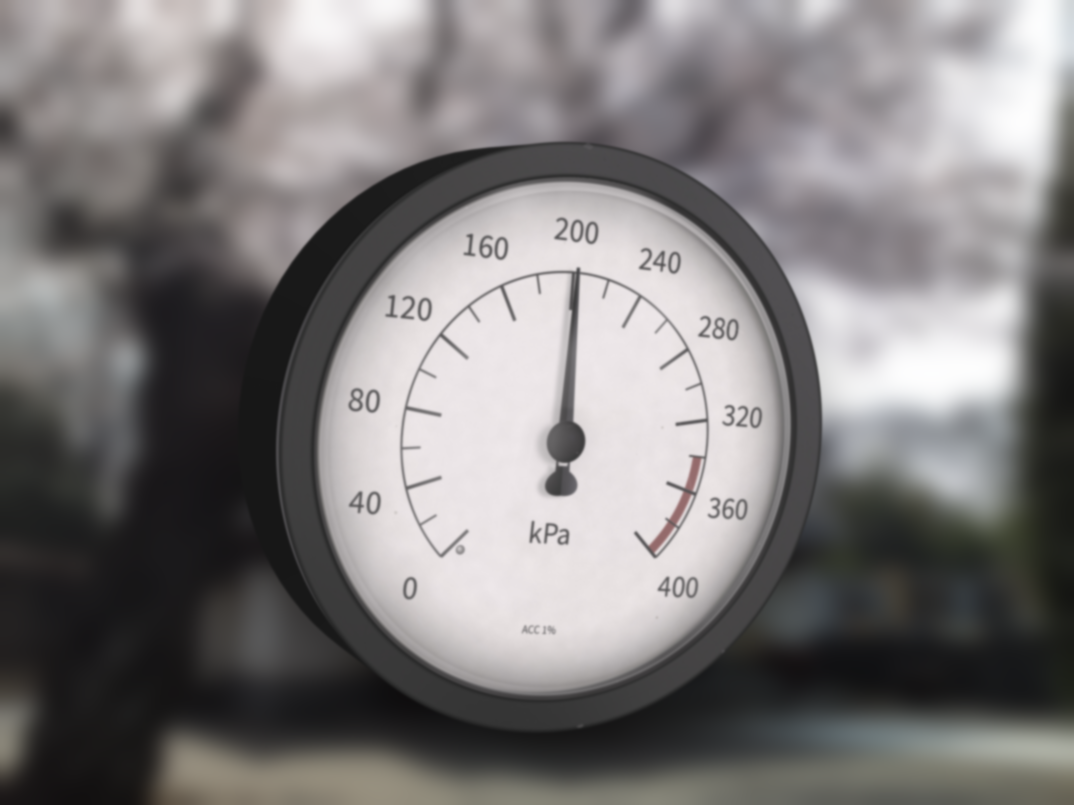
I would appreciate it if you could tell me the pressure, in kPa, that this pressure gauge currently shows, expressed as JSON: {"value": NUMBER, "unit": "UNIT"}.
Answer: {"value": 200, "unit": "kPa"}
